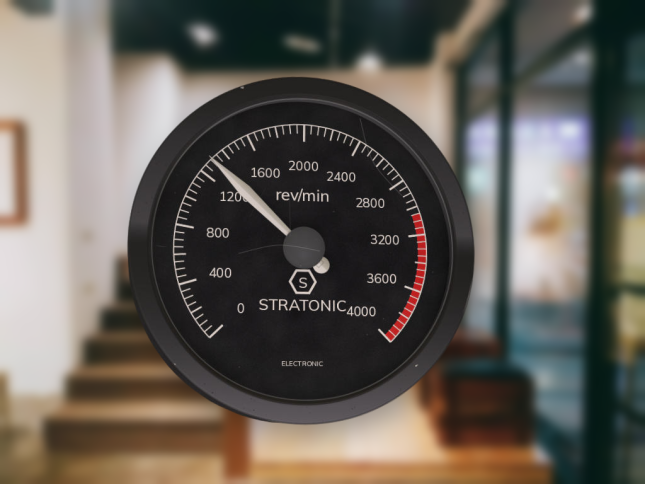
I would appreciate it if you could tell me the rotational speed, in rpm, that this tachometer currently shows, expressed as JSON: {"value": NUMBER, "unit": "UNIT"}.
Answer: {"value": 1300, "unit": "rpm"}
